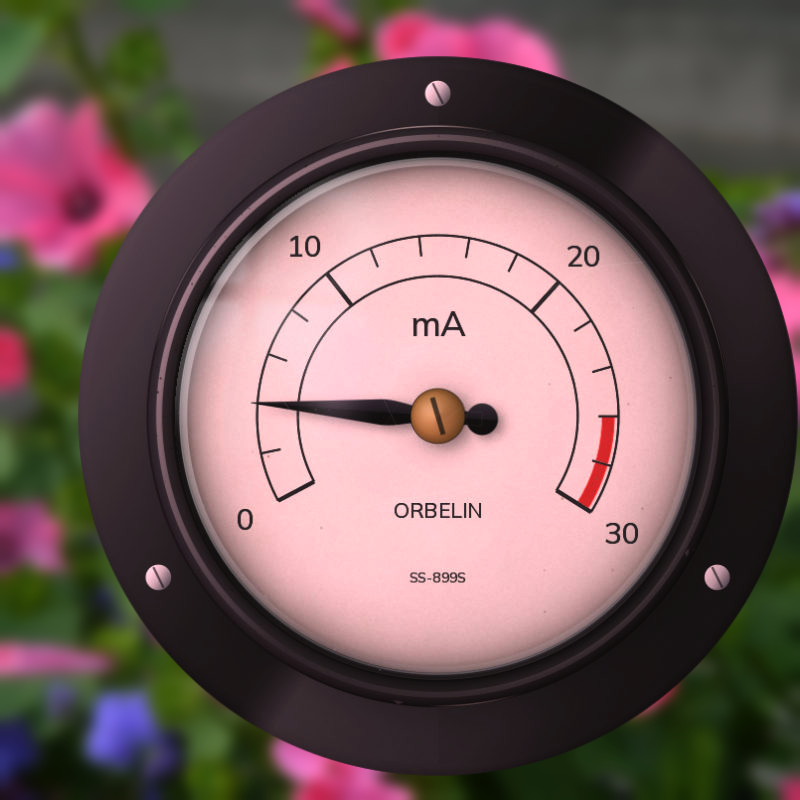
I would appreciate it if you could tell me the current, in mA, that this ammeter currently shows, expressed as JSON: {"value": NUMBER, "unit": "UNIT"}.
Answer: {"value": 4, "unit": "mA"}
